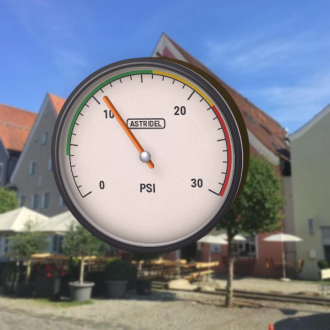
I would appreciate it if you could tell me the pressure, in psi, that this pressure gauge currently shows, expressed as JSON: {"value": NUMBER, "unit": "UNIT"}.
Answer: {"value": 11, "unit": "psi"}
